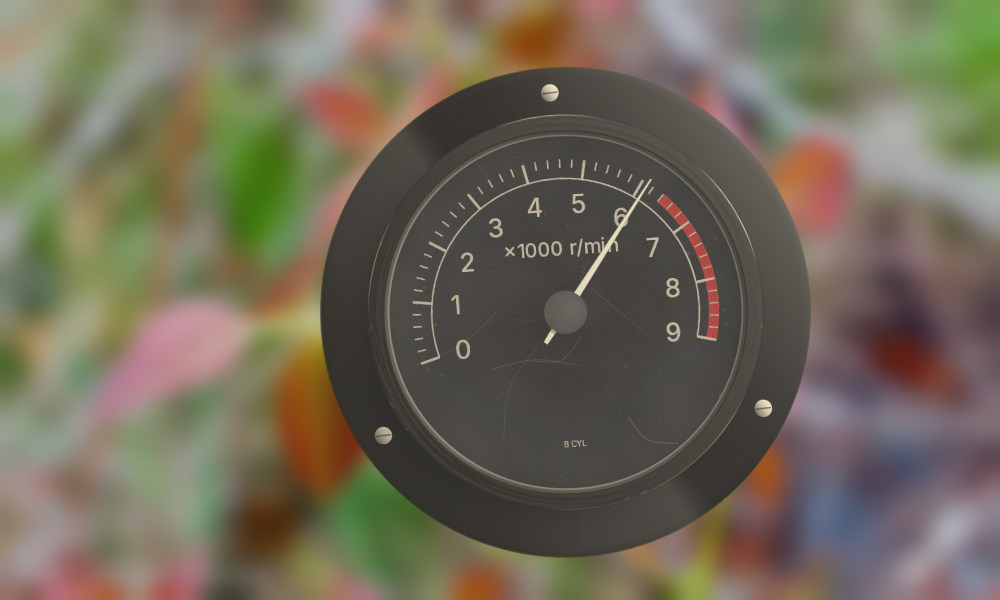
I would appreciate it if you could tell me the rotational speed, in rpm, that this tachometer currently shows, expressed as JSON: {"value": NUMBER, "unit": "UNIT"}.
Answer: {"value": 6100, "unit": "rpm"}
